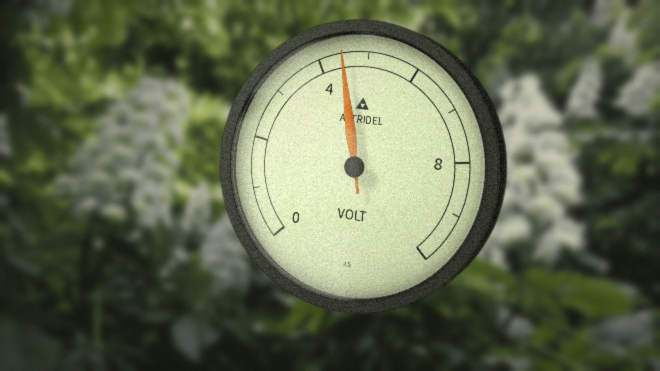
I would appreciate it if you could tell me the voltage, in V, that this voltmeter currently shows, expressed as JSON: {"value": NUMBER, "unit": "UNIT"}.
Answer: {"value": 4.5, "unit": "V"}
